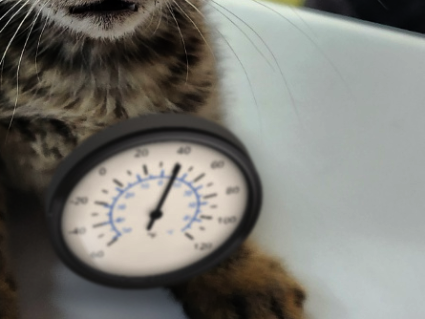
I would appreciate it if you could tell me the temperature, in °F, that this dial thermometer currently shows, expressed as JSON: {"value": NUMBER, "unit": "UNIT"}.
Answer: {"value": 40, "unit": "°F"}
